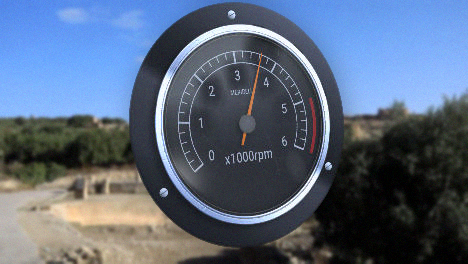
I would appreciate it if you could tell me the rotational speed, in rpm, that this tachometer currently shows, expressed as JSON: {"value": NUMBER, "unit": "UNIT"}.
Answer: {"value": 3600, "unit": "rpm"}
